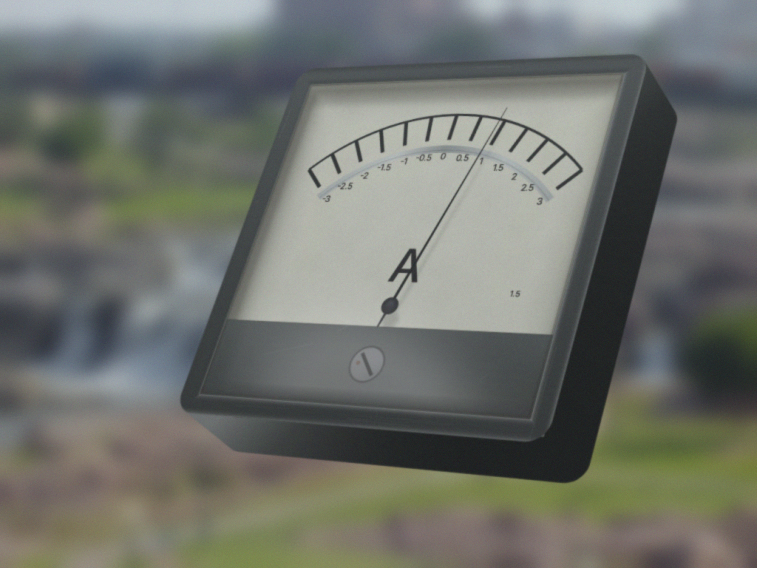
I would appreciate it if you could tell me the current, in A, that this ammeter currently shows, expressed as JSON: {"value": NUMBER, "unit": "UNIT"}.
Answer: {"value": 1, "unit": "A"}
